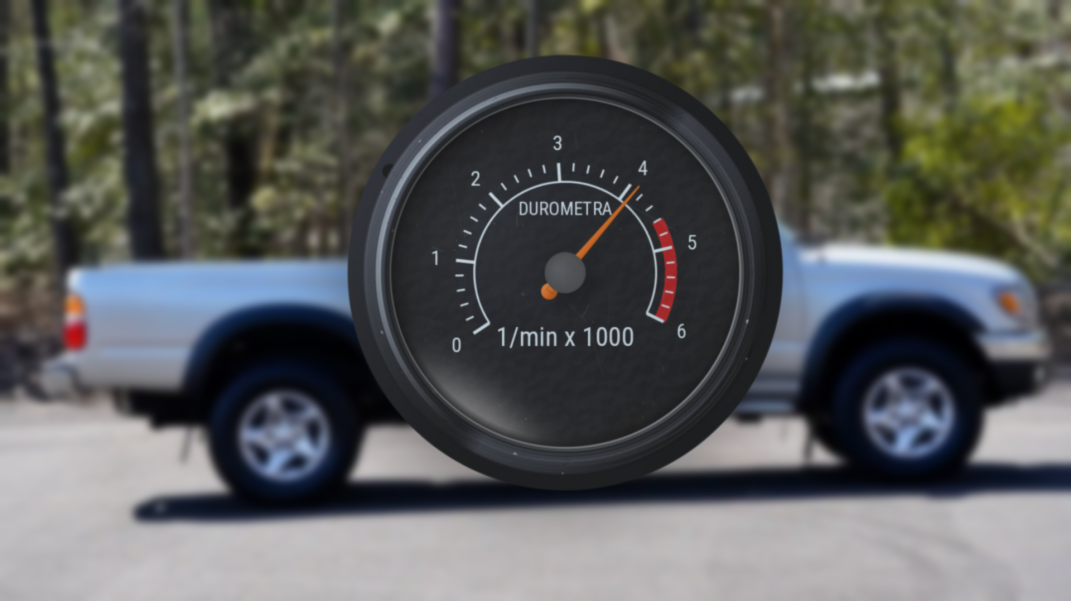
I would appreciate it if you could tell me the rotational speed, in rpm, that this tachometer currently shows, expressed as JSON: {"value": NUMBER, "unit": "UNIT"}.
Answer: {"value": 4100, "unit": "rpm"}
